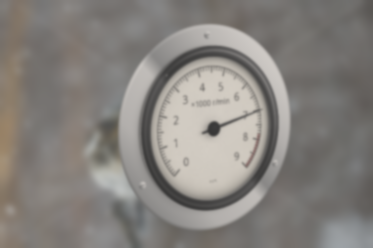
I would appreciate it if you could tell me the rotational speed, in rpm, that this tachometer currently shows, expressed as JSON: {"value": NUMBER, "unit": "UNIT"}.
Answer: {"value": 7000, "unit": "rpm"}
